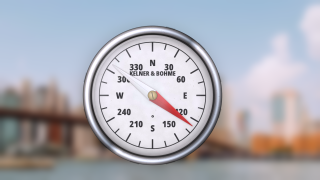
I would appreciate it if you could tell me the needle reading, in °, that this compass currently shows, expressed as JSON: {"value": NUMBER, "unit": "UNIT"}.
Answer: {"value": 127.5, "unit": "°"}
